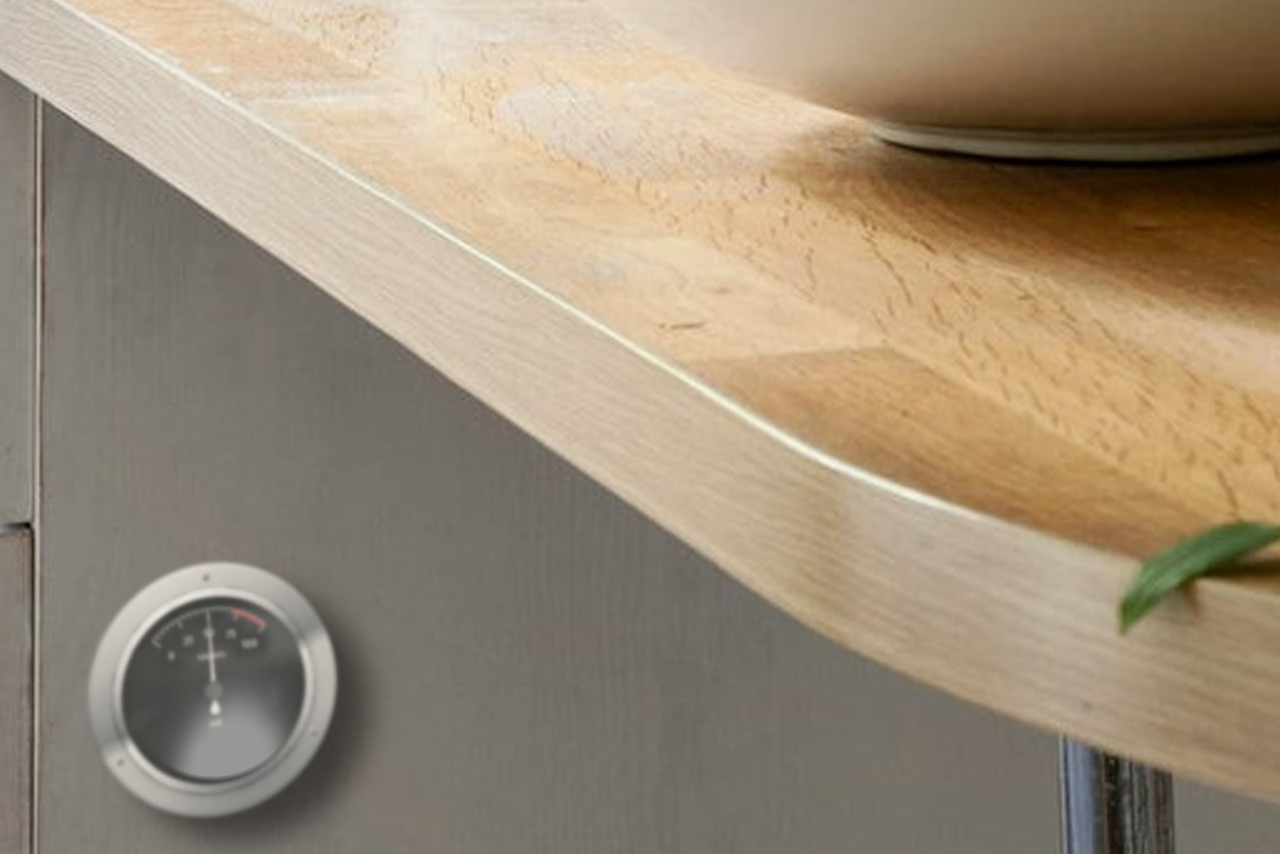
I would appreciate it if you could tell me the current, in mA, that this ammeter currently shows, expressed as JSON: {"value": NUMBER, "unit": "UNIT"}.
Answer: {"value": 50, "unit": "mA"}
